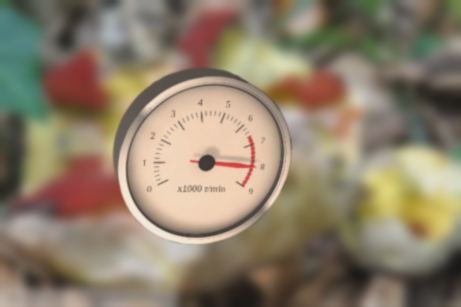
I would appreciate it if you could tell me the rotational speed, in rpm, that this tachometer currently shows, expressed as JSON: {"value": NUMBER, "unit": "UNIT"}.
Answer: {"value": 8000, "unit": "rpm"}
